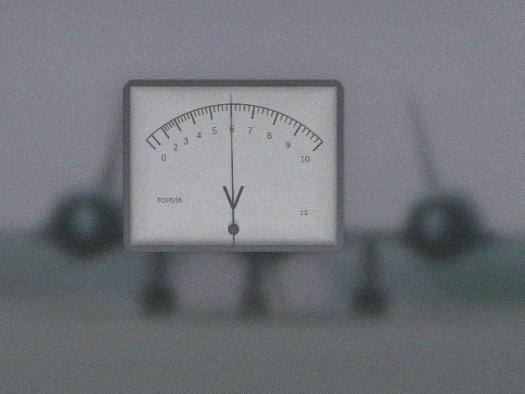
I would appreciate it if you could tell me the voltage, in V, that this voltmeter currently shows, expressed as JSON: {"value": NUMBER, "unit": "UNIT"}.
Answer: {"value": 6, "unit": "V"}
